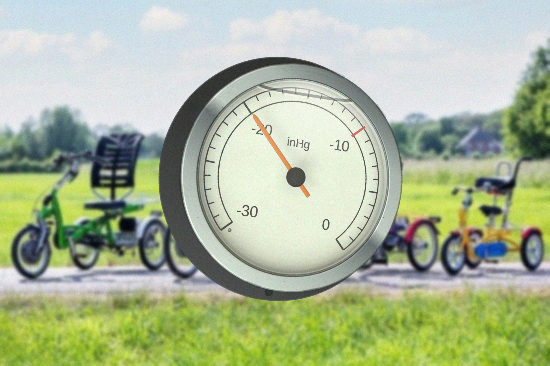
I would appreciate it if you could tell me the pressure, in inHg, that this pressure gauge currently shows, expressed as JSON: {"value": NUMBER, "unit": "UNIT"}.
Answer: {"value": -20, "unit": "inHg"}
